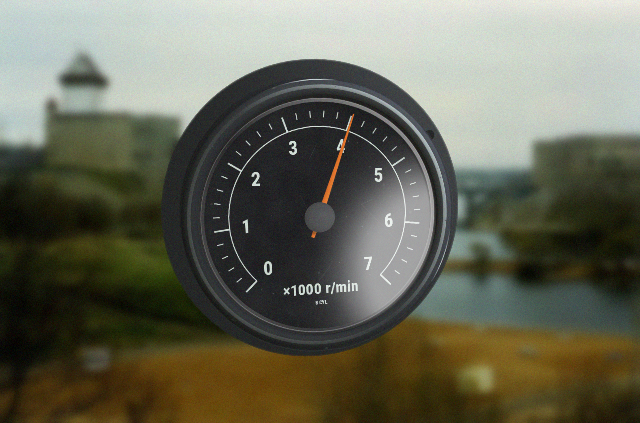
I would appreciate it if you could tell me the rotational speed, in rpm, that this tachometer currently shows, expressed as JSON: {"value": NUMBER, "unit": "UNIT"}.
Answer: {"value": 4000, "unit": "rpm"}
